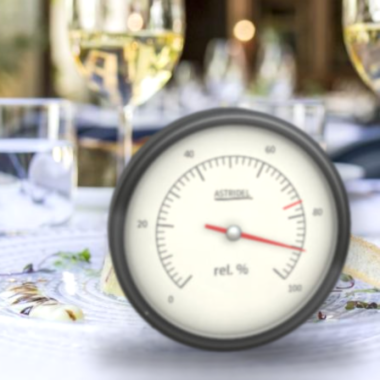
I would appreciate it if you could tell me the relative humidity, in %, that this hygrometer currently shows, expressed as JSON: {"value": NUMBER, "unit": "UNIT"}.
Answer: {"value": 90, "unit": "%"}
